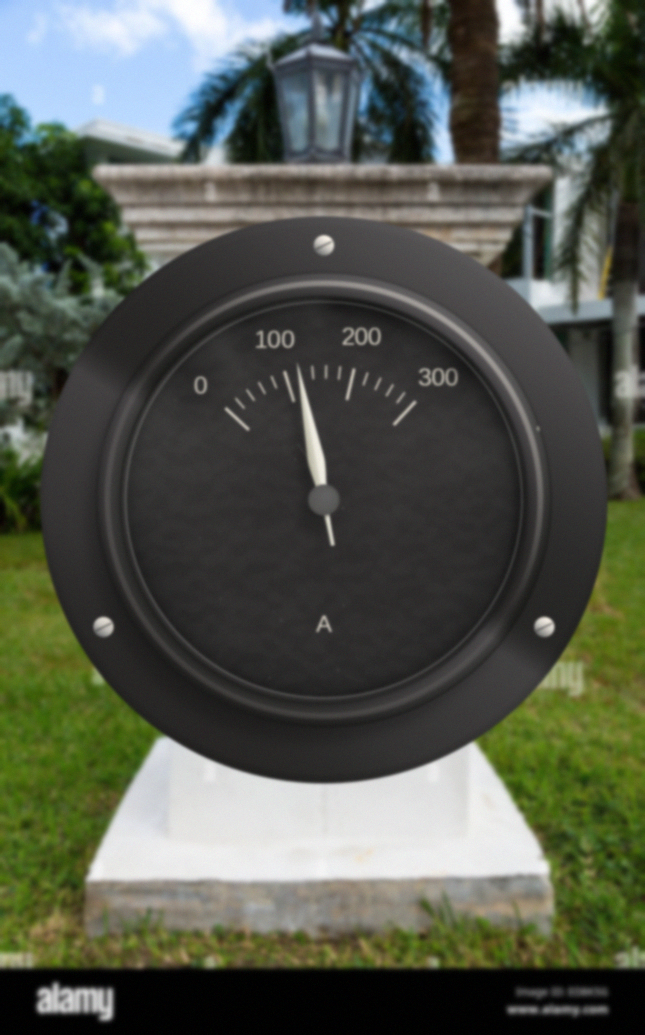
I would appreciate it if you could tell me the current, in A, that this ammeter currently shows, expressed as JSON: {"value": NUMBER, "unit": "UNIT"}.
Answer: {"value": 120, "unit": "A"}
